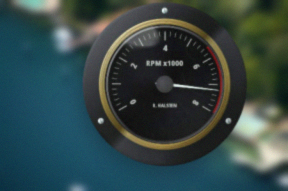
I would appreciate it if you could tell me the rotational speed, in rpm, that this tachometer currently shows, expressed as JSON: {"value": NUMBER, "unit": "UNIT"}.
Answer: {"value": 7200, "unit": "rpm"}
